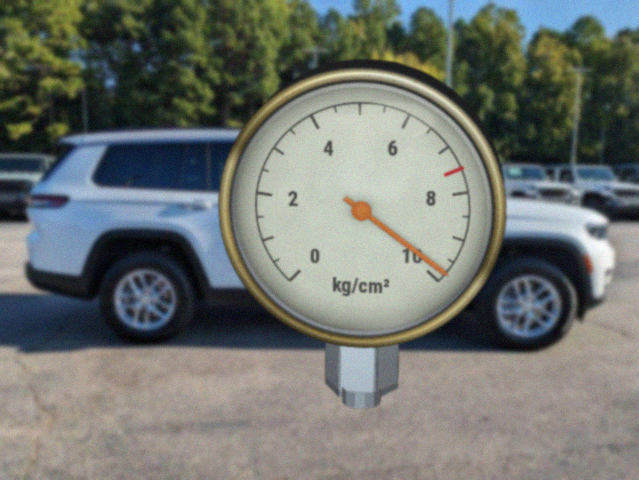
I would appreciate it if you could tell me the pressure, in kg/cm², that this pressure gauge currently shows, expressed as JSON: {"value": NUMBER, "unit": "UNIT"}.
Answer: {"value": 9.75, "unit": "kg/cm²"}
